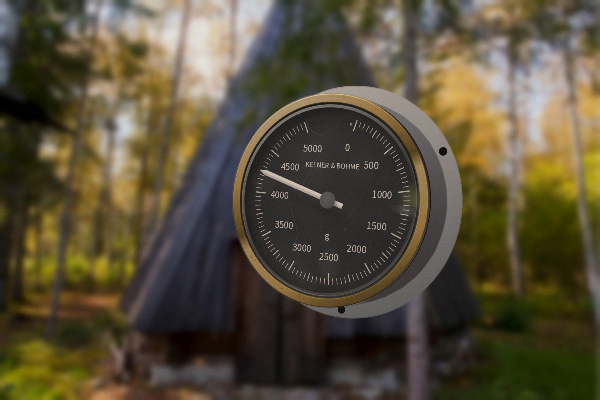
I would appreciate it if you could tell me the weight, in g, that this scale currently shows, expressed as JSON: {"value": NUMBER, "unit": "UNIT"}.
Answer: {"value": 4250, "unit": "g"}
